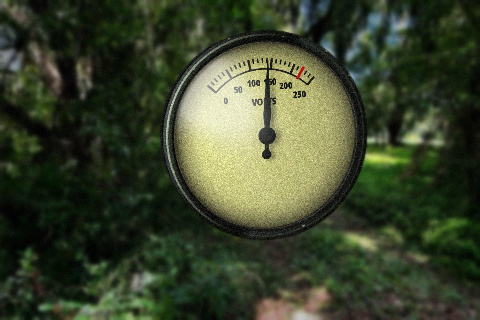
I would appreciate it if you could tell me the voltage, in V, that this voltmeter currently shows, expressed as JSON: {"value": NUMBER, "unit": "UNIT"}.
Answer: {"value": 140, "unit": "V"}
